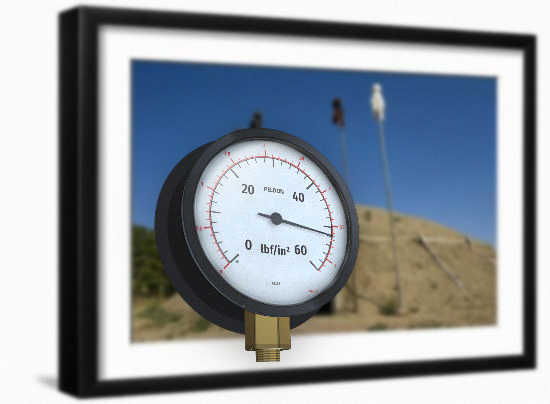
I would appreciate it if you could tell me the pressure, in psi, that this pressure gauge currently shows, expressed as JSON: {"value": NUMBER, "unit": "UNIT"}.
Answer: {"value": 52, "unit": "psi"}
